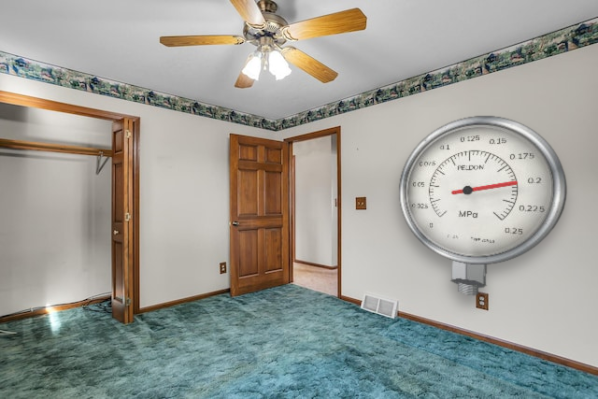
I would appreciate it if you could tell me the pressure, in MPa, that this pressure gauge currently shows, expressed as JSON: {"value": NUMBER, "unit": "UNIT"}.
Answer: {"value": 0.2, "unit": "MPa"}
